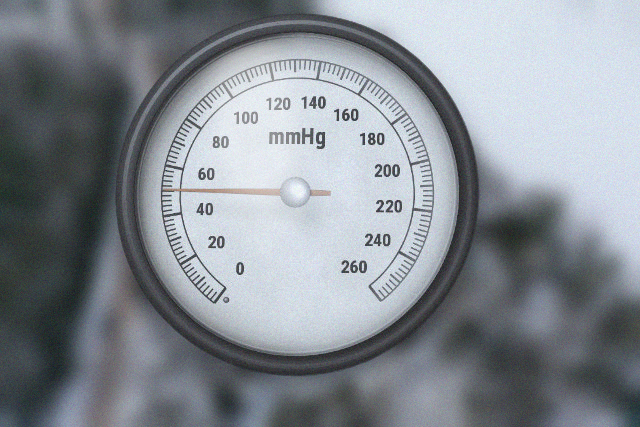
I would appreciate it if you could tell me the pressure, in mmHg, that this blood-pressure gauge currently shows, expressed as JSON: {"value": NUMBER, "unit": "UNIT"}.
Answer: {"value": 50, "unit": "mmHg"}
